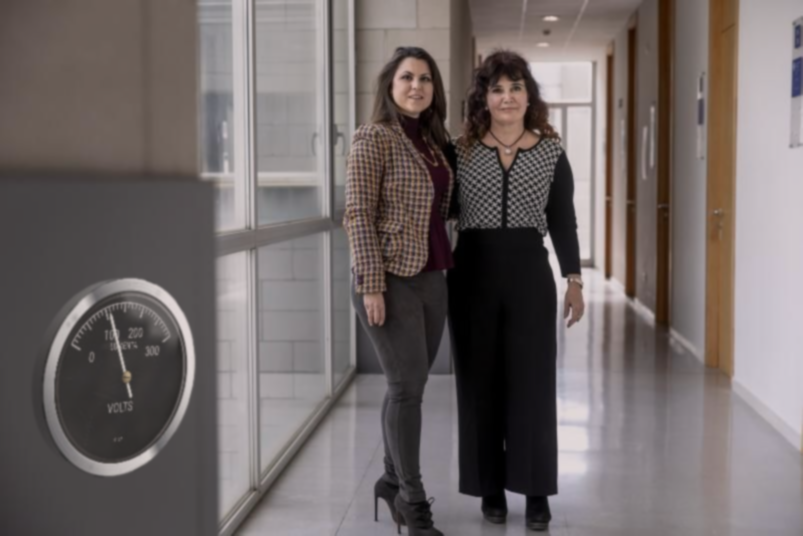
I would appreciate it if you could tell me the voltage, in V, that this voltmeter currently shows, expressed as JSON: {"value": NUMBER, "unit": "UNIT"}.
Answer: {"value": 100, "unit": "V"}
